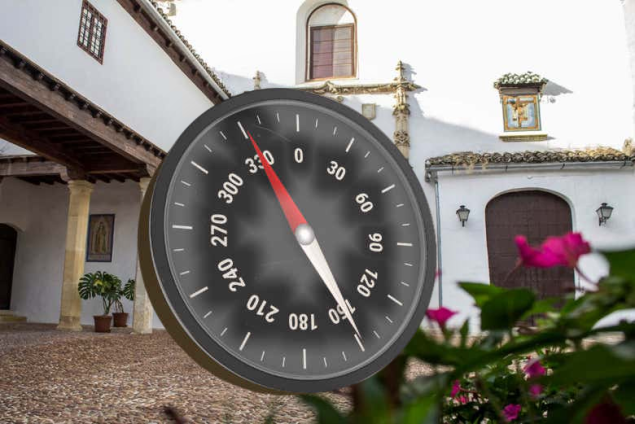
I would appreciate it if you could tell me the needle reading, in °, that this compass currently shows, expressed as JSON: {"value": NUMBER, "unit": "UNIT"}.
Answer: {"value": 330, "unit": "°"}
